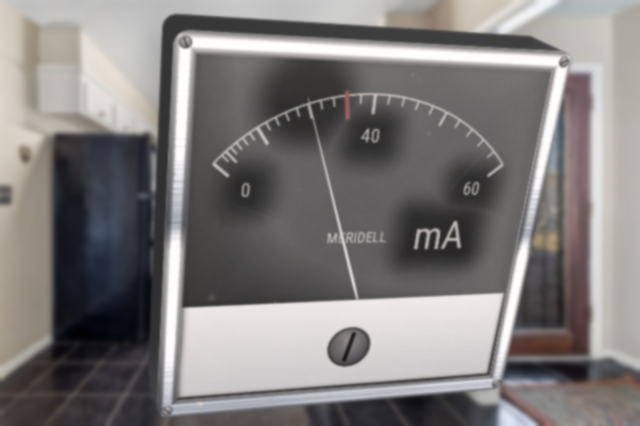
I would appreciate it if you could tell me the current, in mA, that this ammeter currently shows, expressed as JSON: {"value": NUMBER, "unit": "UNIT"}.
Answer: {"value": 30, "unit": "mA"}
